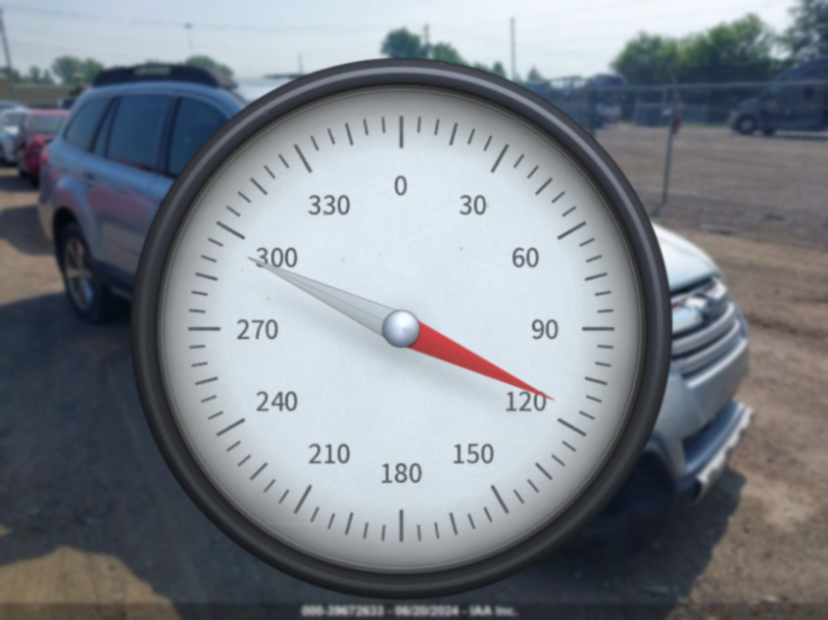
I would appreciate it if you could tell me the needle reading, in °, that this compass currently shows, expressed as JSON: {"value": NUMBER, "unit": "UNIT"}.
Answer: {"value": 115, "unit": "°"}
